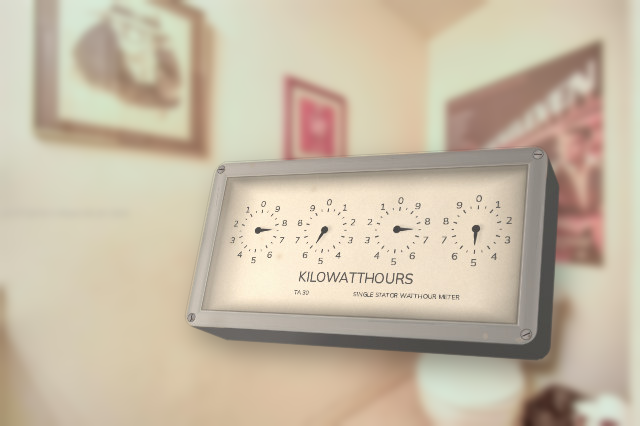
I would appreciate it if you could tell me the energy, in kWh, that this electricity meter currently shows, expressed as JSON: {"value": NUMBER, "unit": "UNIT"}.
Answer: {"value": 7575, "unit": "kWh"}
